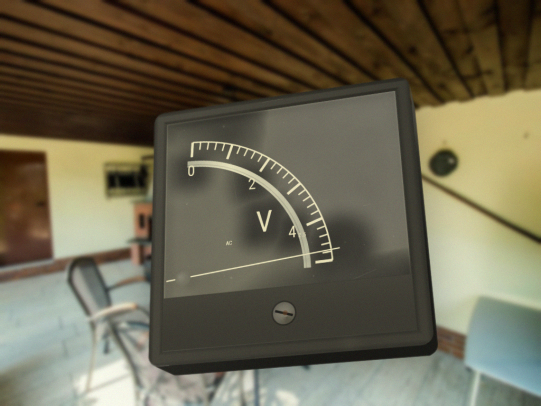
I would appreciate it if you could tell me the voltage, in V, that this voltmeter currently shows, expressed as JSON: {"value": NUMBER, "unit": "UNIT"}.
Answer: {"value": 4.8, "unit": "V"}
